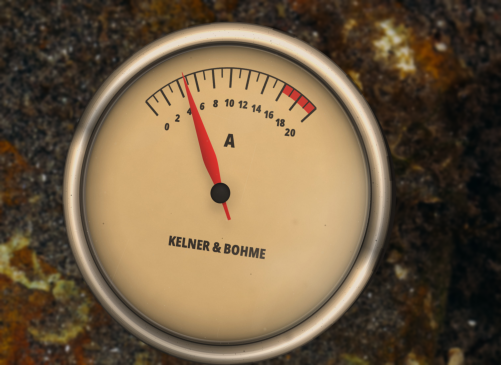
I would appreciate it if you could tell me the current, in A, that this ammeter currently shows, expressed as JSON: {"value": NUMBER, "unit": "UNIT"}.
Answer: {"value": 5, "unit": "A"}
